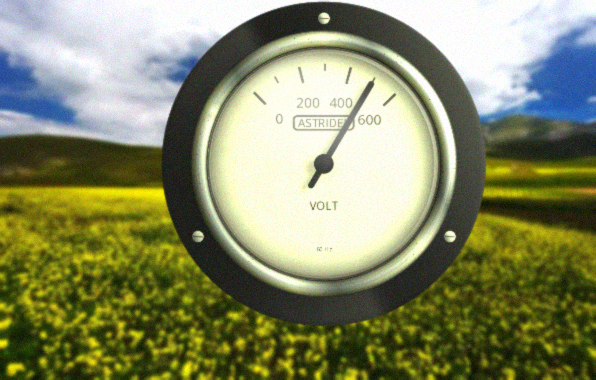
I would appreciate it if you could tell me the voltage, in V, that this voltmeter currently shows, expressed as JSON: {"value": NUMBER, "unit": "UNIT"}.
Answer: {"value": 500, "unit": "V"}
